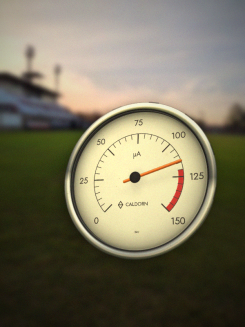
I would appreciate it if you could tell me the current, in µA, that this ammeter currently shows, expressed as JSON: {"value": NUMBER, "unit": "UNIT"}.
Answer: {"value": 115, "unit": "µA"}
